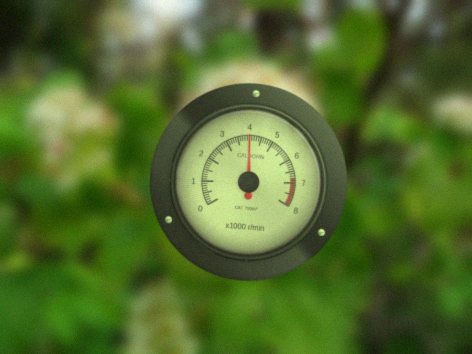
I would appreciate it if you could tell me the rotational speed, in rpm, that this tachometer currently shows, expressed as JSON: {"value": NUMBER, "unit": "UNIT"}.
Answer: {"value": 4000, "unit": "rpm"}
